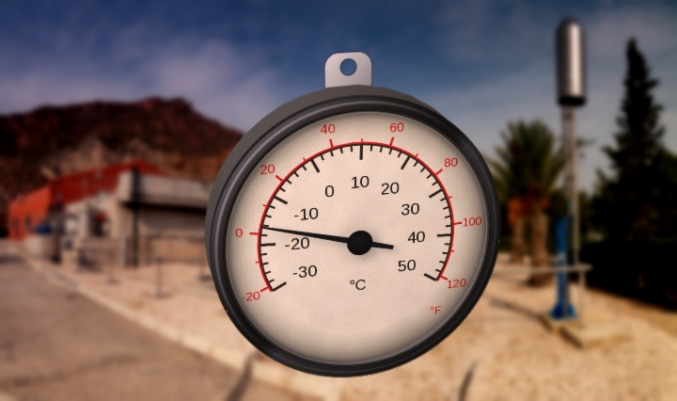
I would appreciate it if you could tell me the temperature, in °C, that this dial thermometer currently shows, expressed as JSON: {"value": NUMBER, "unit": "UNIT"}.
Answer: {"value": -16, "unit": "°C"}
